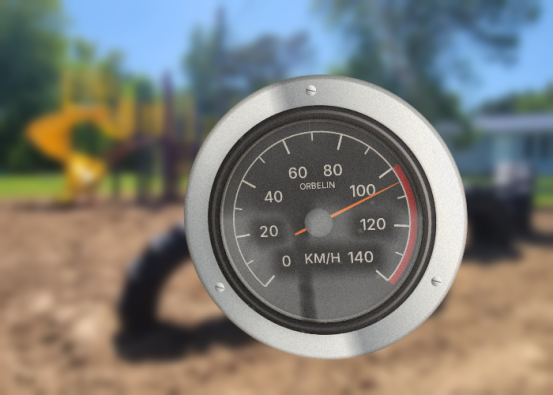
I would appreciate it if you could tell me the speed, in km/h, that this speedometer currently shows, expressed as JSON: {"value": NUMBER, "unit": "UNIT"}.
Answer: {"value": 105, "unit": "km/h"}
